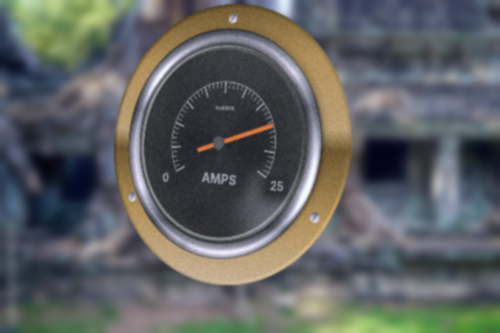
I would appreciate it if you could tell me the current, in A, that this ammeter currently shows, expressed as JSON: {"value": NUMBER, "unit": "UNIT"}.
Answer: {"value": 20, "unit": "A"}
